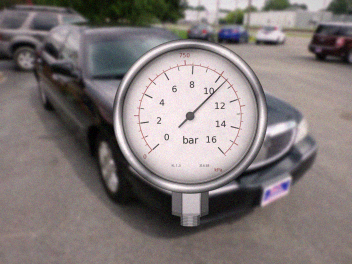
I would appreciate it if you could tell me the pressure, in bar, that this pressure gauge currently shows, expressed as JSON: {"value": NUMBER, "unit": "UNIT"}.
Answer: {"value": 10.5, "unit": "bar"}
